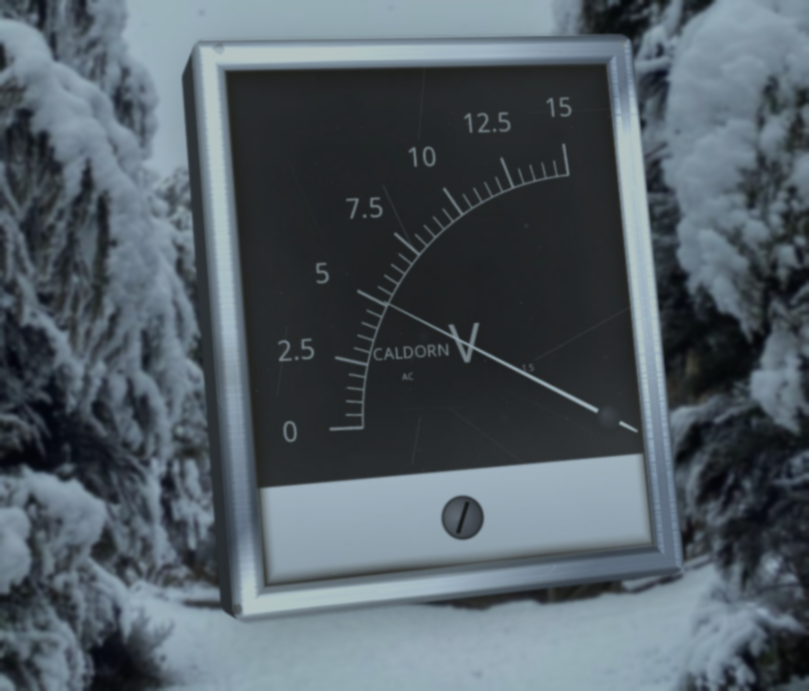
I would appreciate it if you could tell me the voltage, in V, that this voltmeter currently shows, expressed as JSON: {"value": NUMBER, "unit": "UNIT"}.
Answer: {"value": 5, "unit": "V"}
